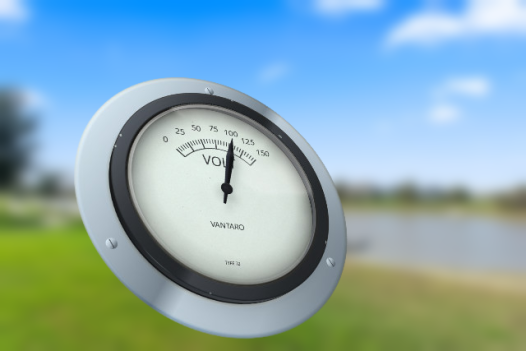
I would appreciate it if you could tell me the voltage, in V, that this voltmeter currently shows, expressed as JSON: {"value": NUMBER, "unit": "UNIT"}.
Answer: {"value": 100, "unit": "V"}
